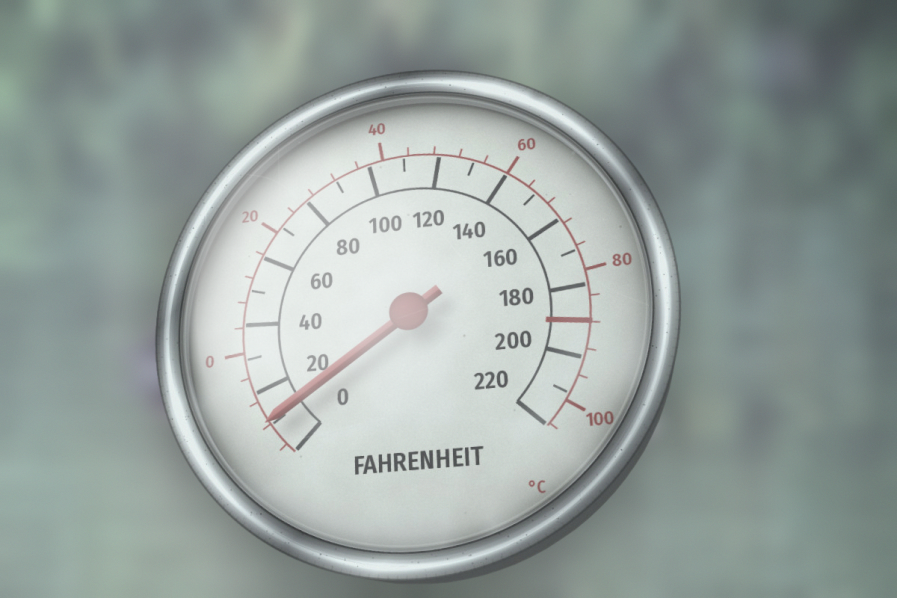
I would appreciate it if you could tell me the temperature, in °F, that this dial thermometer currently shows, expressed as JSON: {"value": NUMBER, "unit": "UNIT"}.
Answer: {"value": 10, "unit": "°F"}
